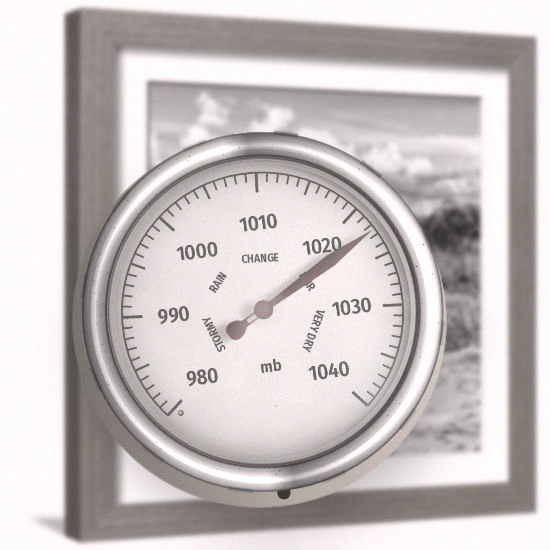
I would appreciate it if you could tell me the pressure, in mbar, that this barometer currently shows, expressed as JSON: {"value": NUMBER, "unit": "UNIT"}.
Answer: {"value": 1022.5, "unit": "mbar"}
